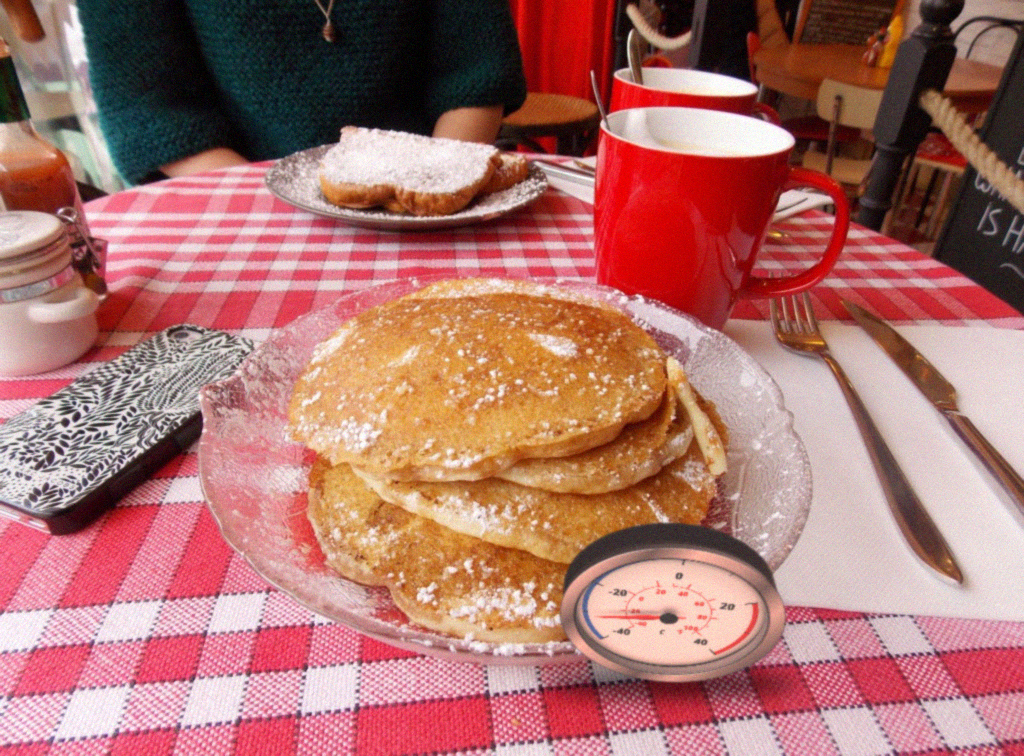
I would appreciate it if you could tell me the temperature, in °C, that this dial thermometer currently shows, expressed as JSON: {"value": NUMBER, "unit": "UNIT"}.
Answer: {"value": -30, "unit": "°C"}
